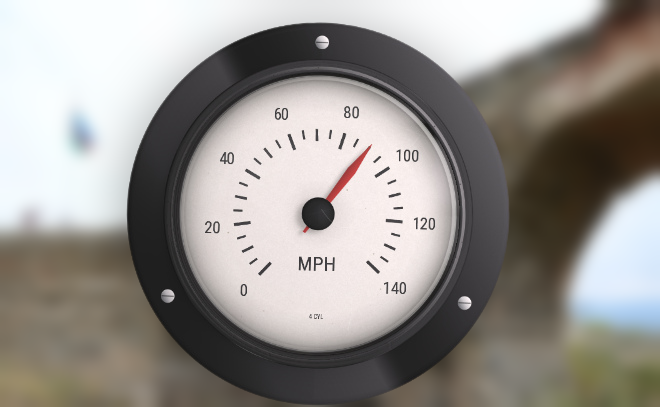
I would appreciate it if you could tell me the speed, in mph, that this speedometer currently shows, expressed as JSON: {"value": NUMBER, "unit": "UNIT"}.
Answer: {"value": 90, "unit": "mph"}
